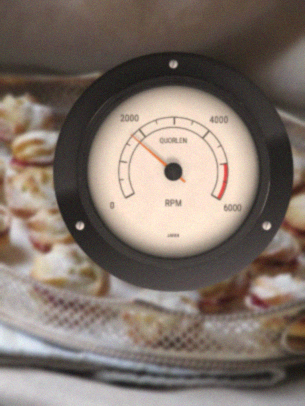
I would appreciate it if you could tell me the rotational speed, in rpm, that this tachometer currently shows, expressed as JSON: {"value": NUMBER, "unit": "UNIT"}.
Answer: {"value": 1750, "unit": "rpm"}
